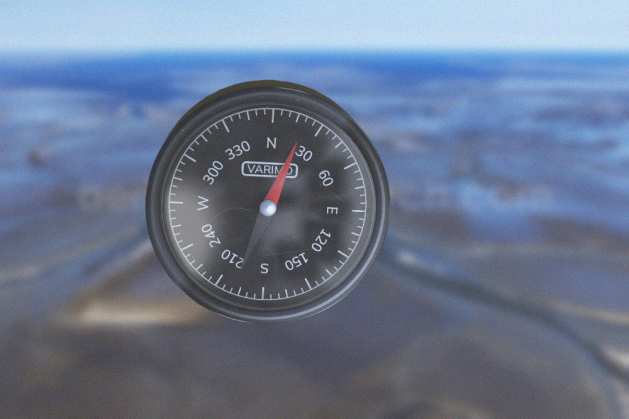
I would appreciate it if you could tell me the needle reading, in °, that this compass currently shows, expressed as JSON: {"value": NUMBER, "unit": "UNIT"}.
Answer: {"value": 20, "unit": "°"}
